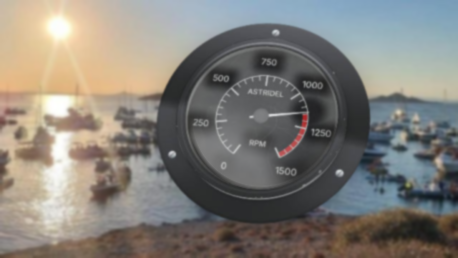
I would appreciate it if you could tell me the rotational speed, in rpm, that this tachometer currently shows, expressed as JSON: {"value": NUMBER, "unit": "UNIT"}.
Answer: {"value": 1150, "unit": "rpm"}
